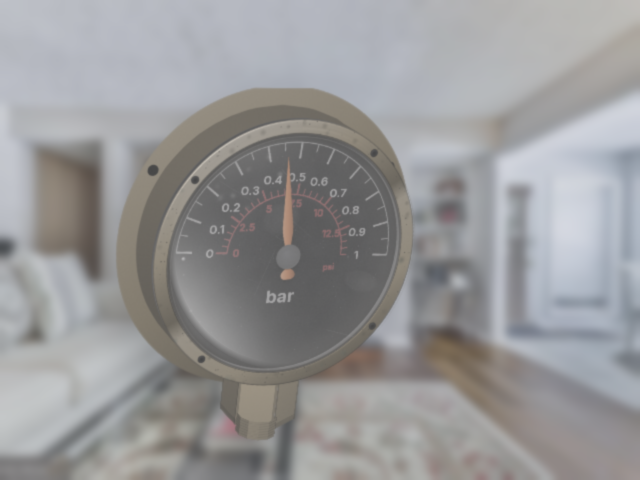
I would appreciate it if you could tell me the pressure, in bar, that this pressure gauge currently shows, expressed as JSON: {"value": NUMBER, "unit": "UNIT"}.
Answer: {"value": 0.45, "unit": "bar"}
